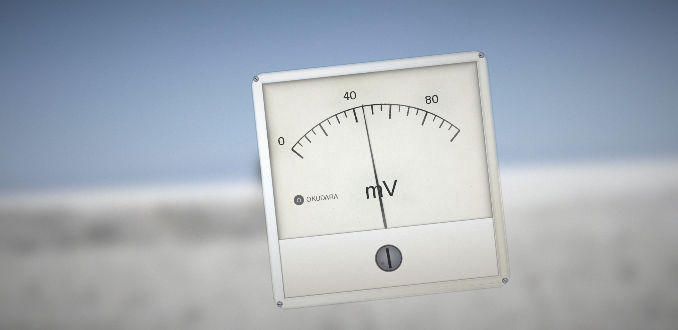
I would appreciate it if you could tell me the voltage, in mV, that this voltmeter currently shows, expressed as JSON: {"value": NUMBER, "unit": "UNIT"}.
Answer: {"value": 45, "unit": "mV"}
